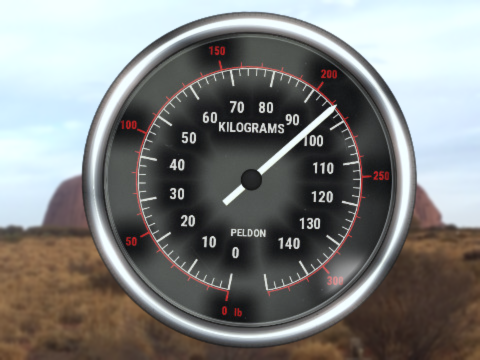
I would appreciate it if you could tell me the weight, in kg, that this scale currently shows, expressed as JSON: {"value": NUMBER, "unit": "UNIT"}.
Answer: {"value": 96, "unit": "kg"}
